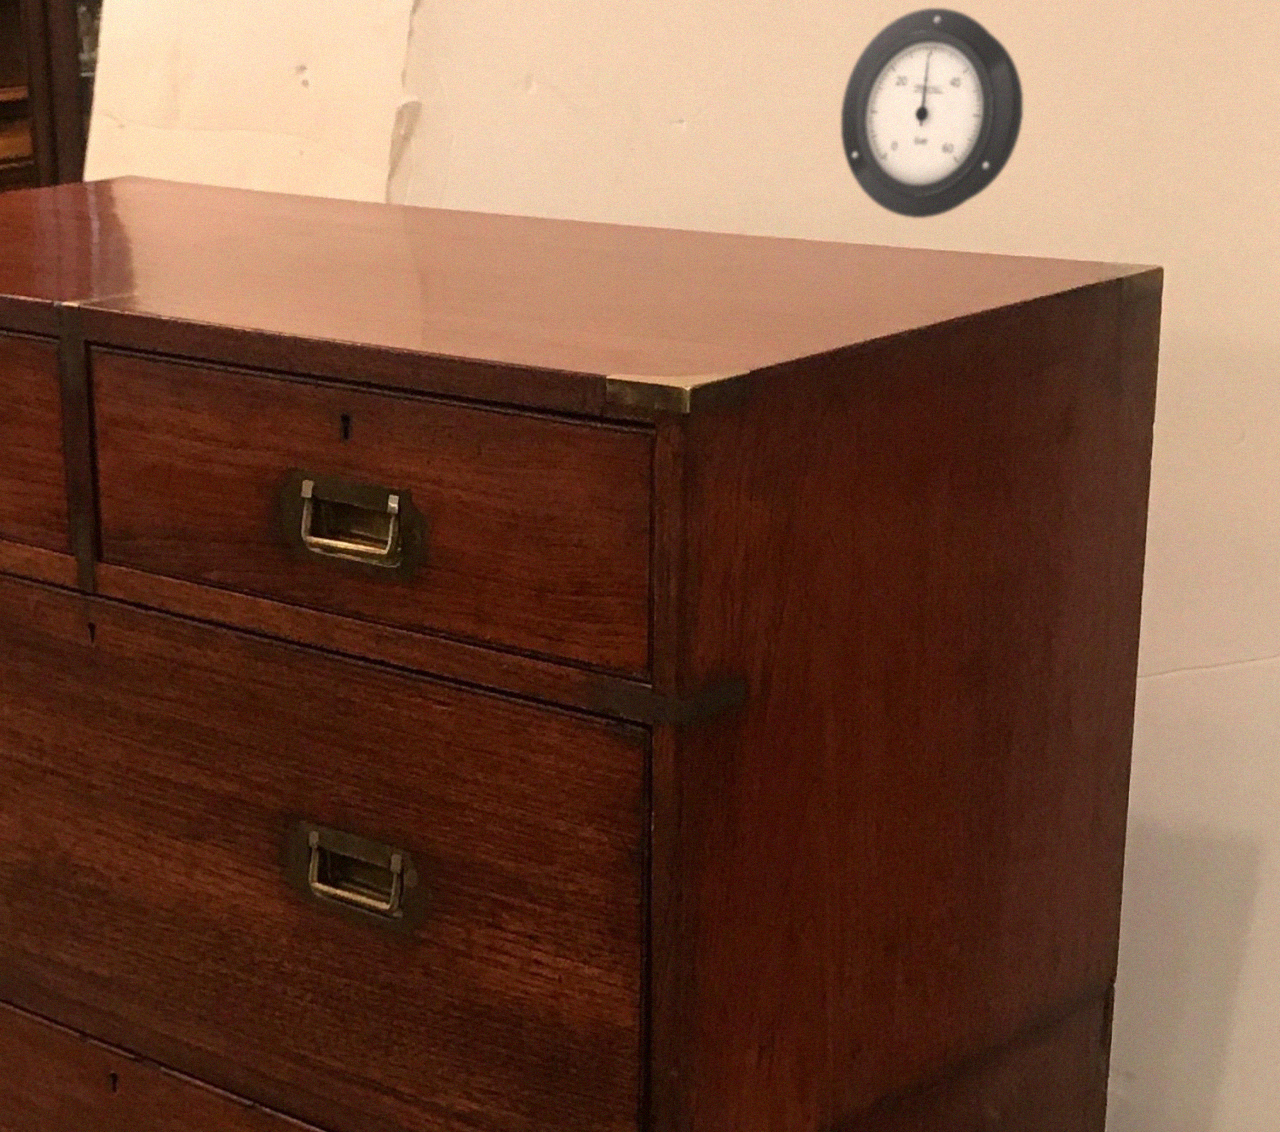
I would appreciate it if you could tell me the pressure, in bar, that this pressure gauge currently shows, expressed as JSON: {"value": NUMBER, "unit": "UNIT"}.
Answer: {"value": 30, "unit": "bar"}
